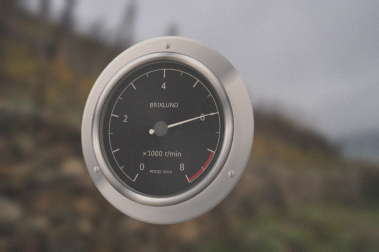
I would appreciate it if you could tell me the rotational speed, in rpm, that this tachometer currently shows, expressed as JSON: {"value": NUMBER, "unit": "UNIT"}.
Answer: {"value": 6000, "unit": "rpm"}
